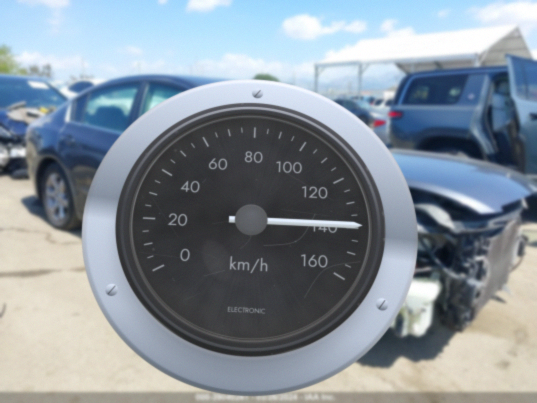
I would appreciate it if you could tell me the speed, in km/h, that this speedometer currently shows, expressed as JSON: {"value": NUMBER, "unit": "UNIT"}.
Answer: {"value": 140, "unit": "km/h"}
